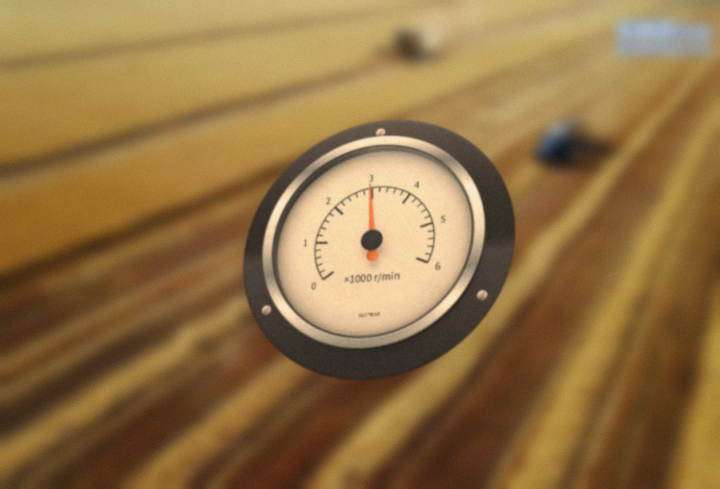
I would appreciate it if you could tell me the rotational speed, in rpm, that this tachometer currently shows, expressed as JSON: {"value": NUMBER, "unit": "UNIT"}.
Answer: {"value": 3000, "unit": "rpm"}
